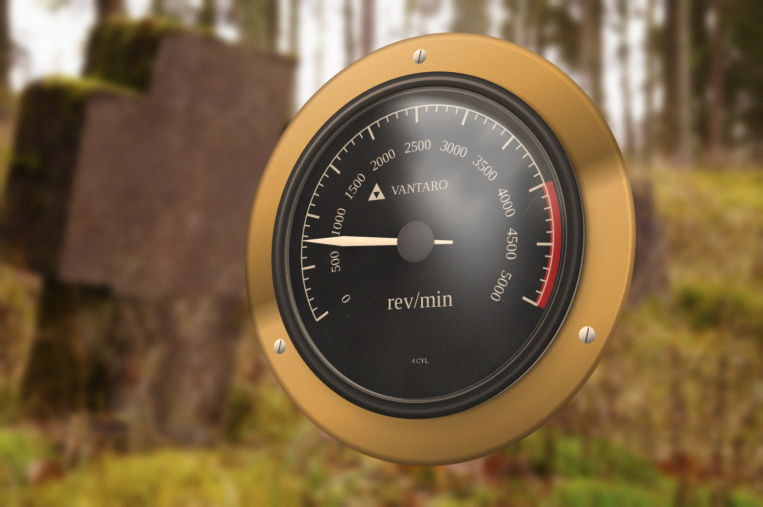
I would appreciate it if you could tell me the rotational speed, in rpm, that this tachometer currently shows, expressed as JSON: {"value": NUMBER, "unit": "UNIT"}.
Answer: {"value": 750, "unit": "rpm"}
